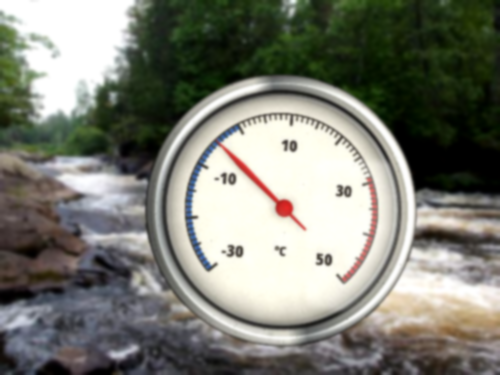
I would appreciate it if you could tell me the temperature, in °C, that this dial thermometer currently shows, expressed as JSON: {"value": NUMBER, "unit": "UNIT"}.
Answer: {"value": -5, "unit": "°C"}
